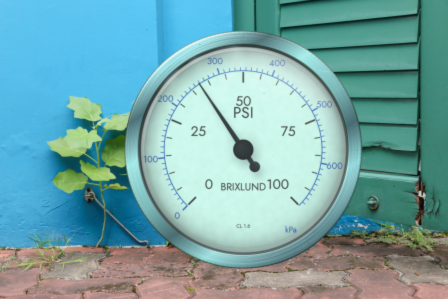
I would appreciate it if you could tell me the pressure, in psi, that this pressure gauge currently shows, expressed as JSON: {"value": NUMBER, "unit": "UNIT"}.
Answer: {"value": 37.5, "unit": "psi"}
